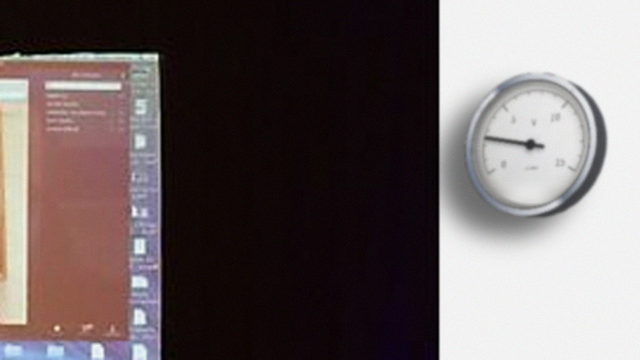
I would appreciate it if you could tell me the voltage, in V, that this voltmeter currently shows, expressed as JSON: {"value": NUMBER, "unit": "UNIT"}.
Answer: {"value": 2.5, "unit": "V"}
